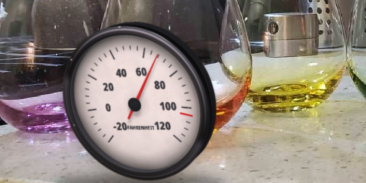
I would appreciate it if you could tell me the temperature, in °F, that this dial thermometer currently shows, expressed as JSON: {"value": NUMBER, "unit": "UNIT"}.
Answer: {"value": 68, "unit": "°F"}
